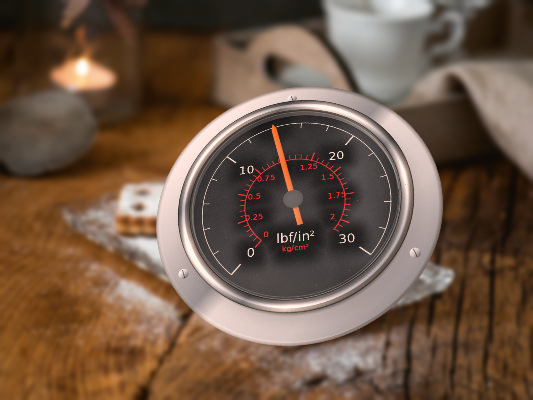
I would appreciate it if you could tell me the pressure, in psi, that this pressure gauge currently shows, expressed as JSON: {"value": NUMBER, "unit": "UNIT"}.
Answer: {"value": 14, "unit": "psi"}
